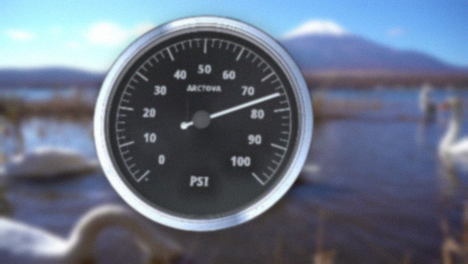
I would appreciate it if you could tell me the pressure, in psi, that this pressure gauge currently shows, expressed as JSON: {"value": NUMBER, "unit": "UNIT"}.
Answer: {"value": 76, "unit": "psi"}
